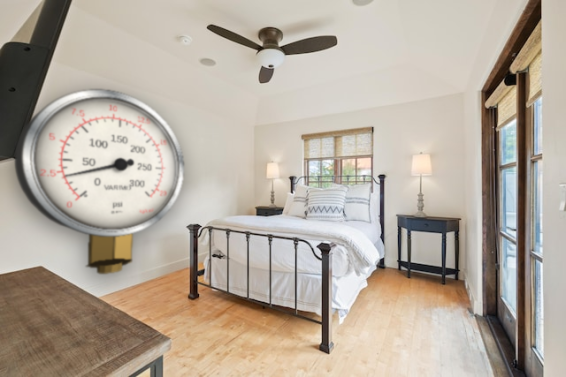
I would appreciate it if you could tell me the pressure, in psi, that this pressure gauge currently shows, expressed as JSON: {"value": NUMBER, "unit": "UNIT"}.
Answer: {"value": 30, "unit": "psi"}
